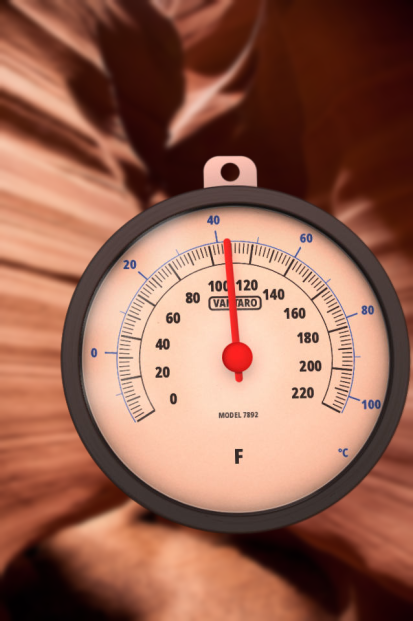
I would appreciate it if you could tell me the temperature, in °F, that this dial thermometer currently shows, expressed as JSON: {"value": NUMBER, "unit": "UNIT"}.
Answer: {"value": 108, "unit": "°F"}
